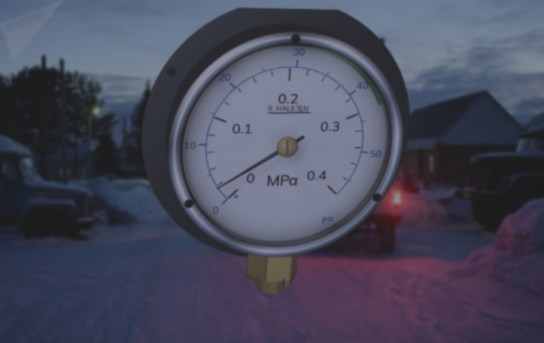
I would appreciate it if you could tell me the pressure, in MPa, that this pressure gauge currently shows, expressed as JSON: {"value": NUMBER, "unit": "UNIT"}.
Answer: {"value": 0.02, "unit": "MPa"}
